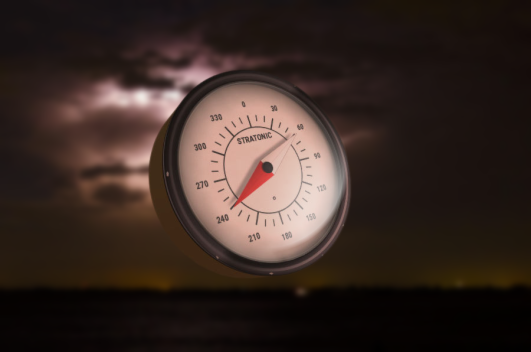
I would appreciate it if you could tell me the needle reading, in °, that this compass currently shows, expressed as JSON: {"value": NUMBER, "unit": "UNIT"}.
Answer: {"value": 240, "unit": "°"}
